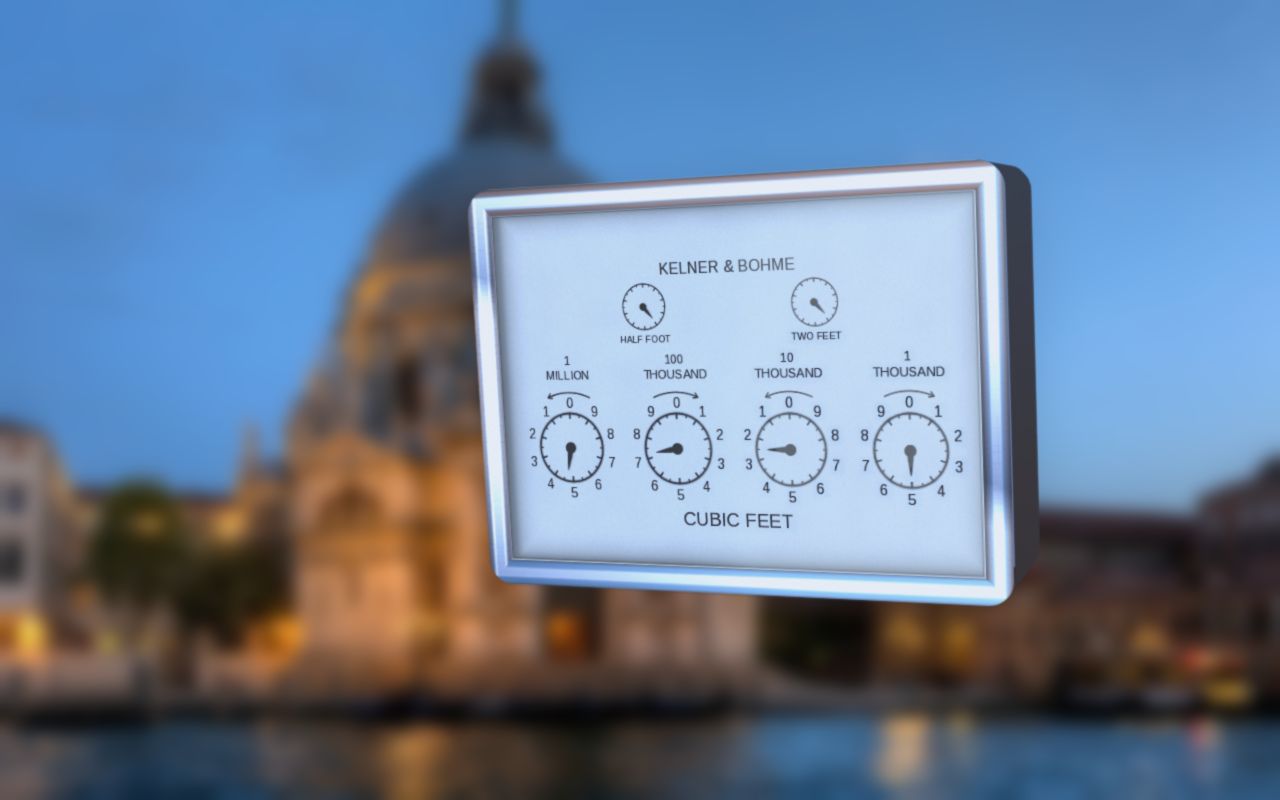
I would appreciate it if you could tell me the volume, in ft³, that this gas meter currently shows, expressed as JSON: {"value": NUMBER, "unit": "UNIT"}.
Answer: {"value": 472500, "unit": "ft³"}
